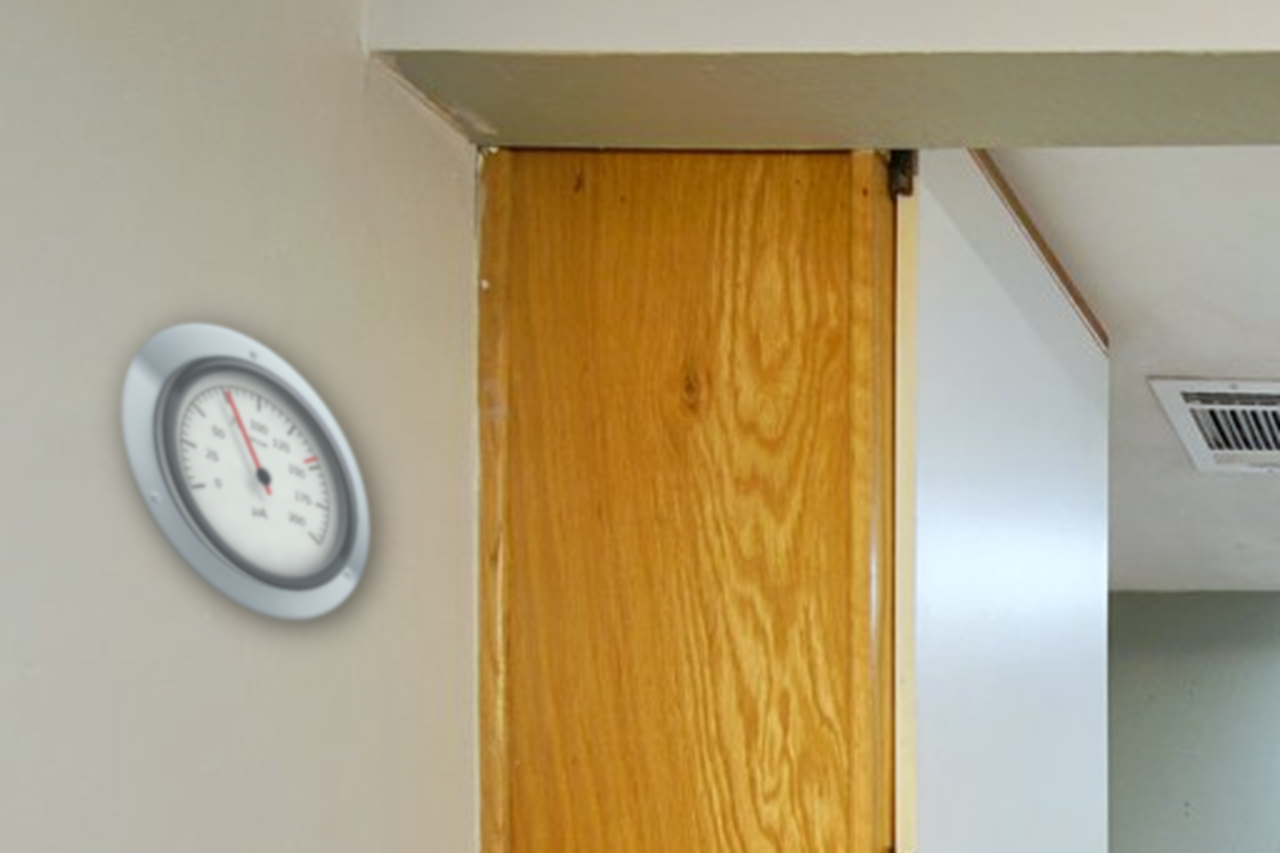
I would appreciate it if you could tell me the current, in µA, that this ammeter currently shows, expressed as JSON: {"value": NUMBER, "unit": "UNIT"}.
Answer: {"value": 75, "unit": "µA"}
